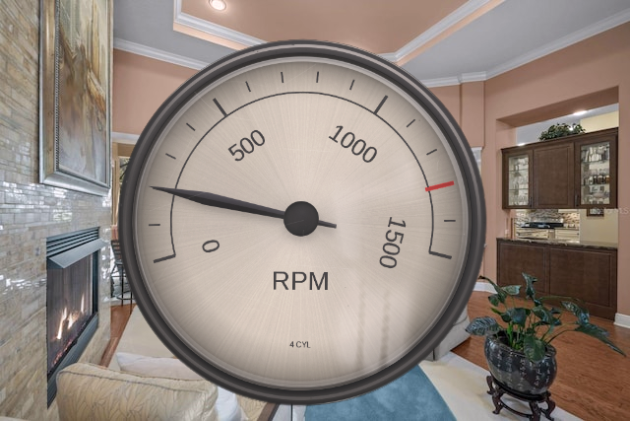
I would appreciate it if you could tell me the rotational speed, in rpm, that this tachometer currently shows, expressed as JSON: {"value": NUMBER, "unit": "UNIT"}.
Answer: {"value": 200, "unit": "rpm"}
